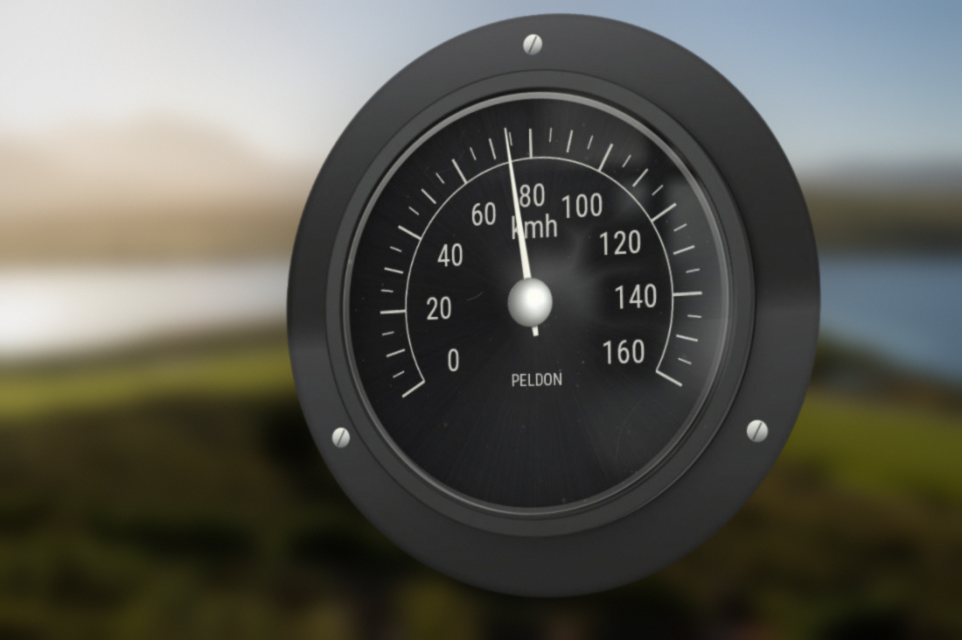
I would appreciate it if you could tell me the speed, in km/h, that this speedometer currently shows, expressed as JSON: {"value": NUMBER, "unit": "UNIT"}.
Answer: {"value": 75, "unit": "km/h"}
